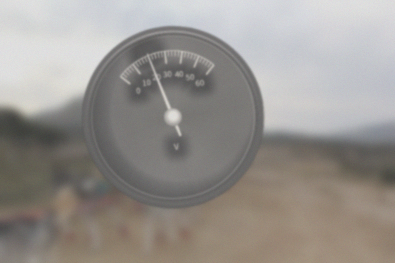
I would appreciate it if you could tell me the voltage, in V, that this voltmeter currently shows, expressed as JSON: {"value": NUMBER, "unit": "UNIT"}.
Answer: {"value": 20, "unit": "V"}
